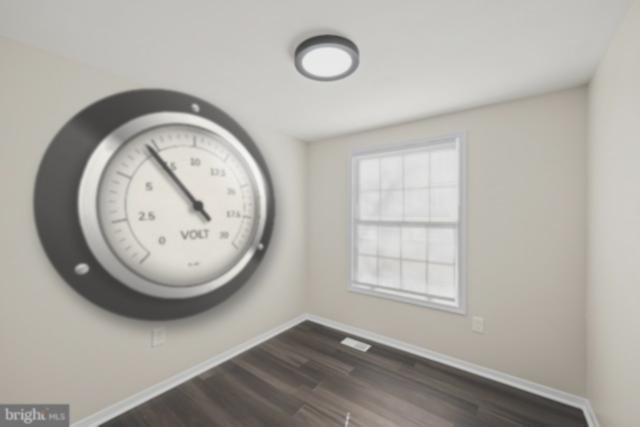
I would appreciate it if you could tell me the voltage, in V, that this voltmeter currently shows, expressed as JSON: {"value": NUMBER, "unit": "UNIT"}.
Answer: {"value": 7, "unit": "V"}
